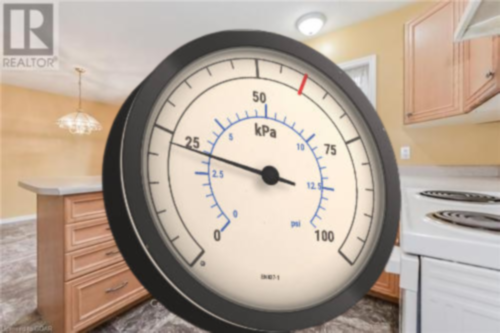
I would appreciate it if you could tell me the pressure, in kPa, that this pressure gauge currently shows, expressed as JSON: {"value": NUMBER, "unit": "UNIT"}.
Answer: {"value": 22.5, "unit": "kPa"}
